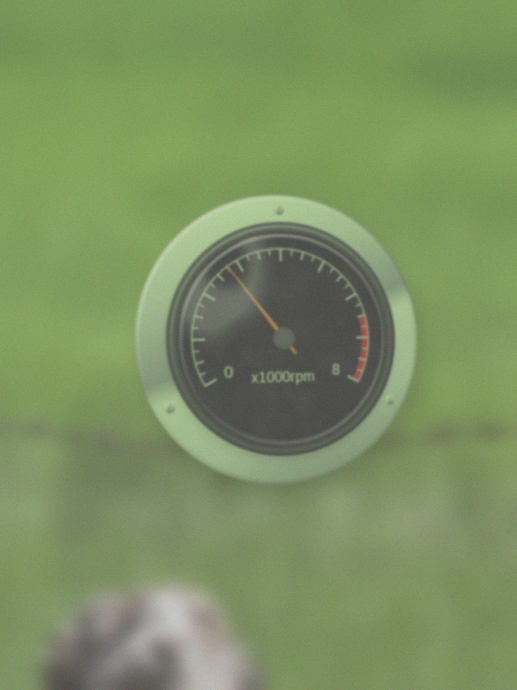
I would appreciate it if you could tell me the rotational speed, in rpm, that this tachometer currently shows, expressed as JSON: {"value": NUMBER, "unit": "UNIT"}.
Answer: {"value": 2750, "unit": "rpm"}
